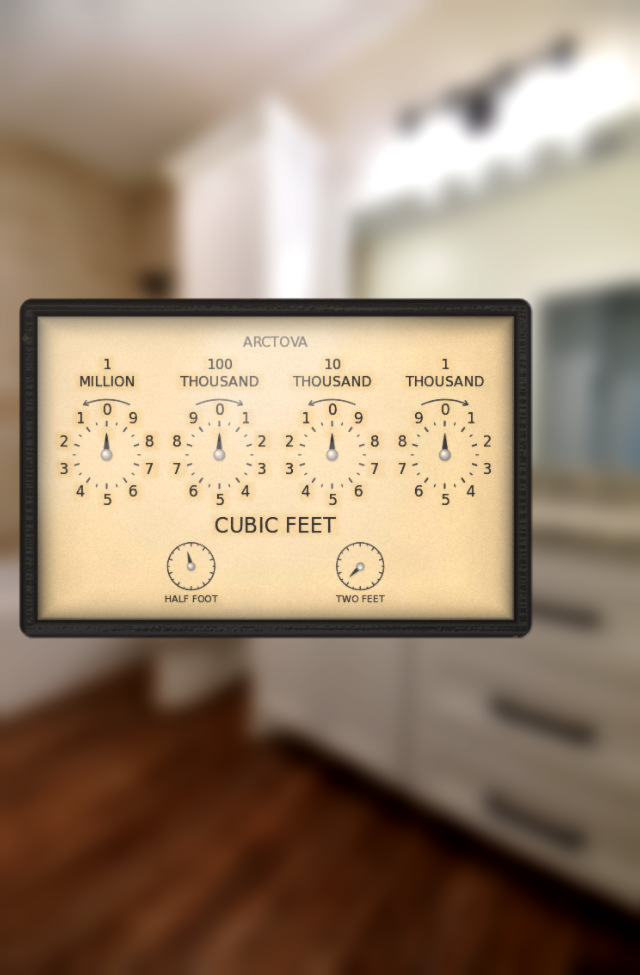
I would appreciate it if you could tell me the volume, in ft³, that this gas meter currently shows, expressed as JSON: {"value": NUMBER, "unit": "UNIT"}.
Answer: {"value": 0, "unit": "ft³"}
